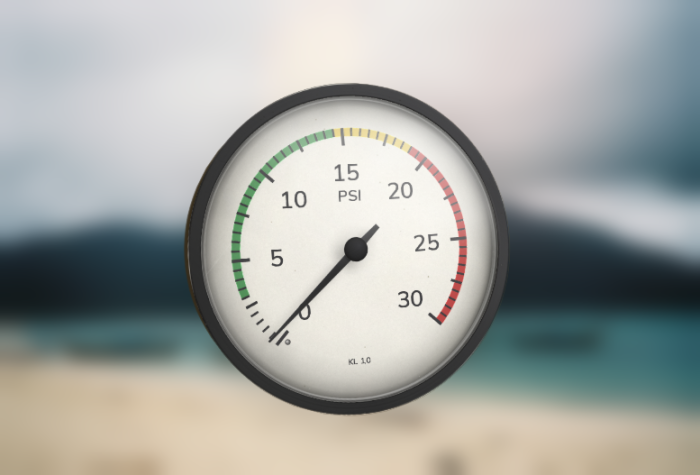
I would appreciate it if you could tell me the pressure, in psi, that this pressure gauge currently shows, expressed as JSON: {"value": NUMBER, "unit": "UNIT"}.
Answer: {"value": 0.5, "unit": "psi"}
